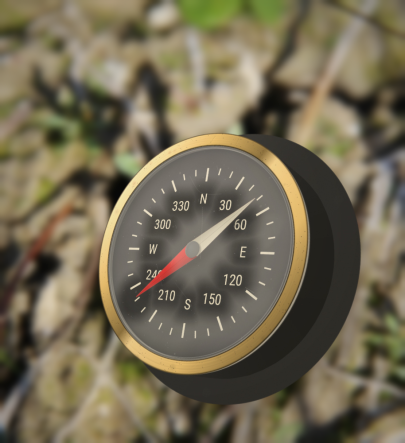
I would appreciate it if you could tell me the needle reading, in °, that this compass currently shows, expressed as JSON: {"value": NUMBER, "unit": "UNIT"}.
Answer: {"value": 230, "unit": "°"}
